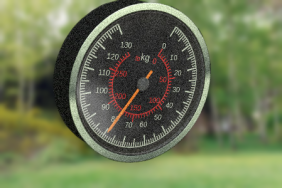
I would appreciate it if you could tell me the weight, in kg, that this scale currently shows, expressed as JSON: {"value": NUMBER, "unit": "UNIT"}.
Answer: {"value": 80, "unit": "kg"}
